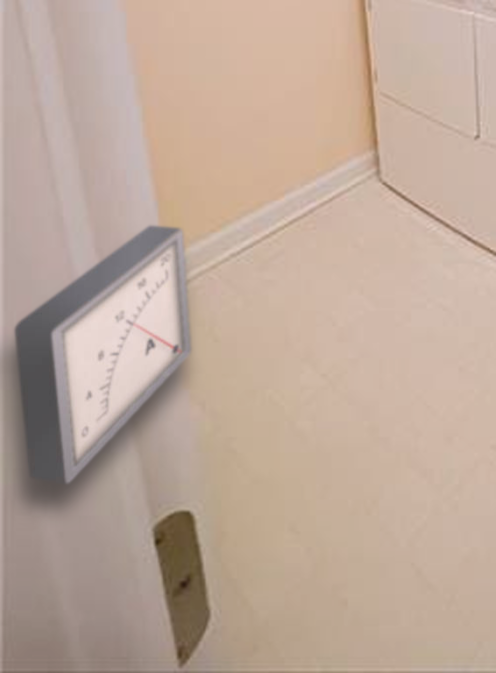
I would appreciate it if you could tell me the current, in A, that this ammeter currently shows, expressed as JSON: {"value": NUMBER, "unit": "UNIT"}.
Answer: {"value": 12, "unit": "A"}
